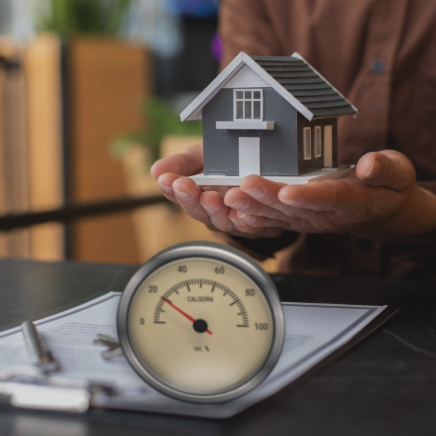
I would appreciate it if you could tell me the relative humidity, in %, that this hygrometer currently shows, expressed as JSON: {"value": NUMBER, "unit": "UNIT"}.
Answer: {"value": 20, "unit": "%"}
